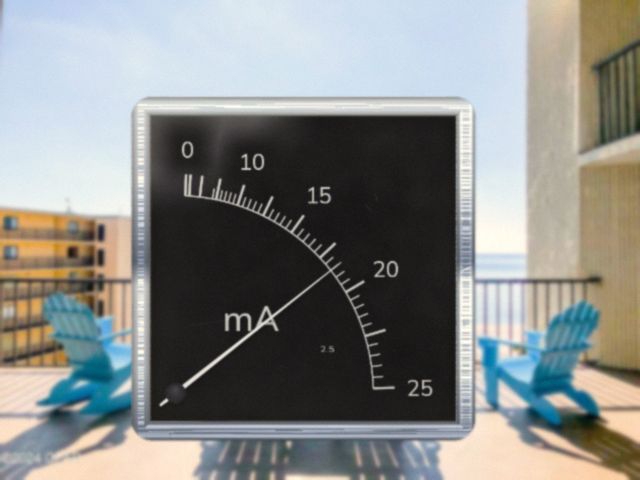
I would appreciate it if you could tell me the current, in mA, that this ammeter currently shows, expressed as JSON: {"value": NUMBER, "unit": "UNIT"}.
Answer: {"value": 18.5, "unit": "mA"}
